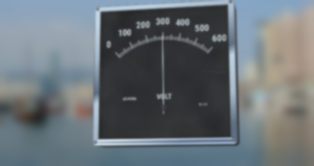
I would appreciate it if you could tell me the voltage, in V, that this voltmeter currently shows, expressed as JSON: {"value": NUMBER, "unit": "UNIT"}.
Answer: {"value": 300, "unit": "V"}
